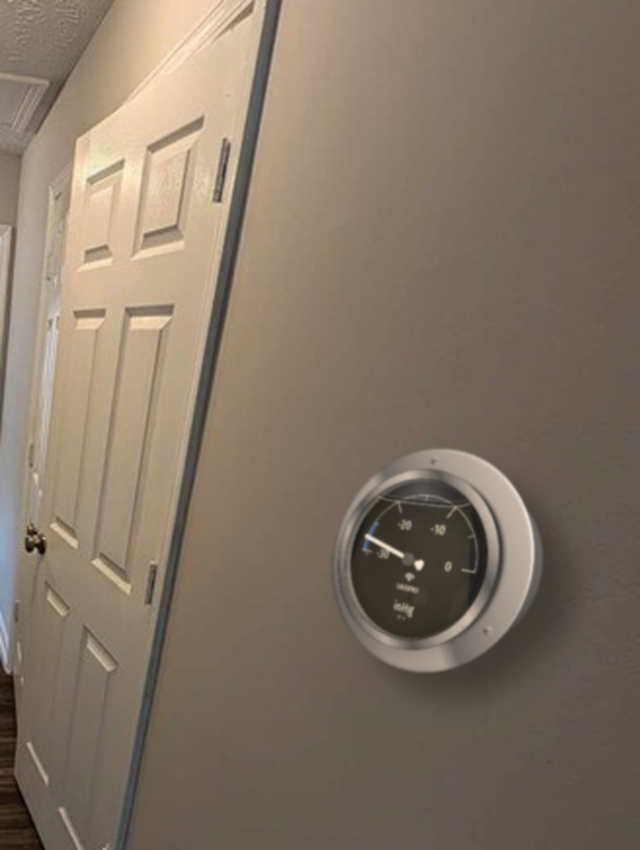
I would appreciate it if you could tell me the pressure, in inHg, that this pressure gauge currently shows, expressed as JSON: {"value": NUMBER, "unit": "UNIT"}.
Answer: {"value": -27.5, "unit": "inHg"}
